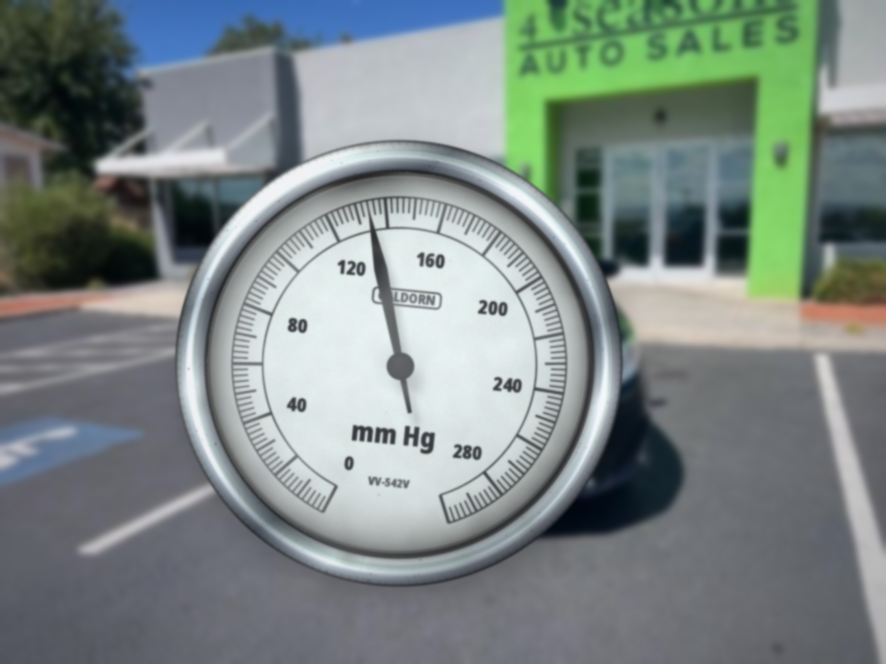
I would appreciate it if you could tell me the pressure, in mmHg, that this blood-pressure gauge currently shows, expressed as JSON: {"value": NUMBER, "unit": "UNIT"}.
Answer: {"value": 134, "unit": "mmHg"}
